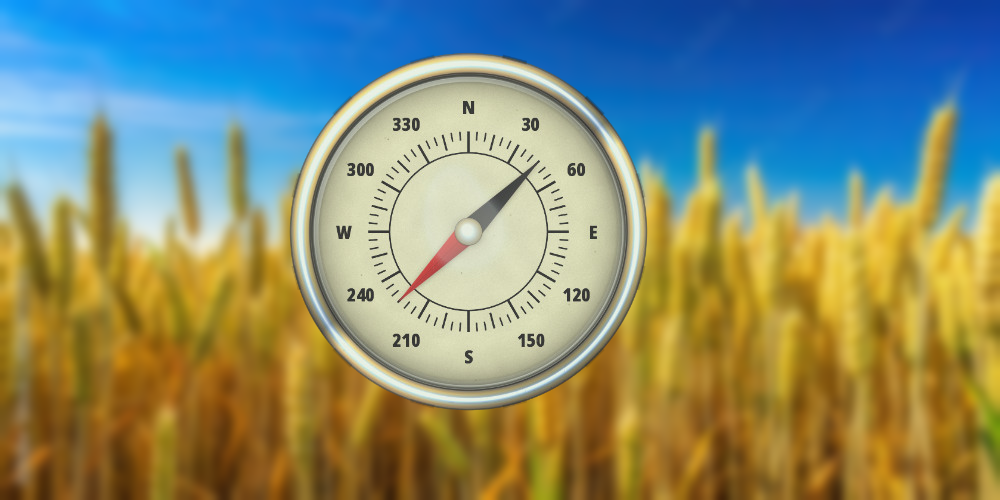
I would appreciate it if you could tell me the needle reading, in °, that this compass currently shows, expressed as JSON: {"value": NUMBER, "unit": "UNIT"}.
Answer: {"value": 225, "unit": "°"}
